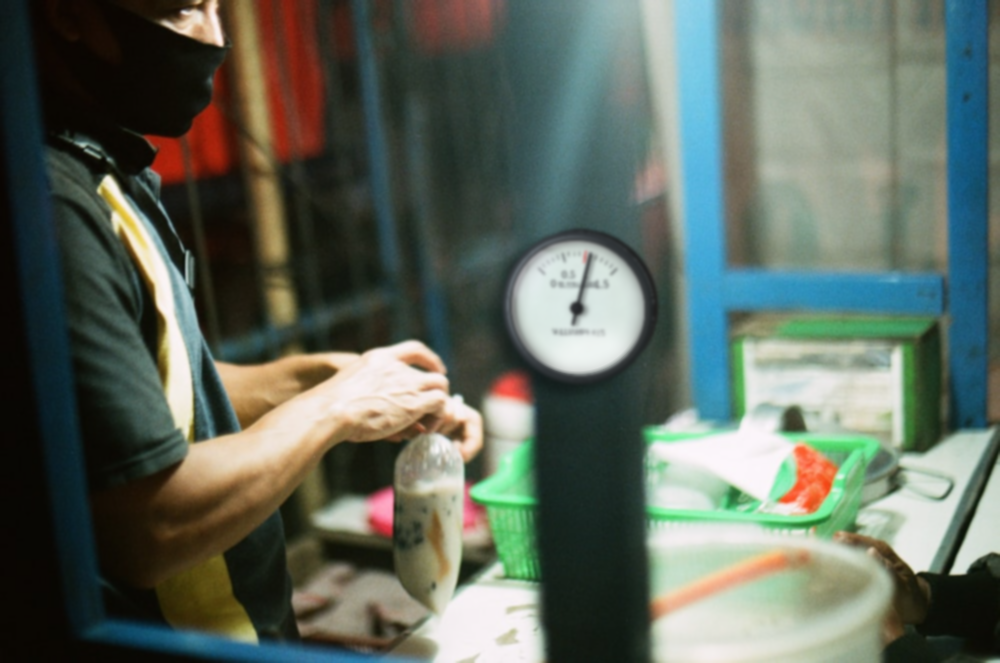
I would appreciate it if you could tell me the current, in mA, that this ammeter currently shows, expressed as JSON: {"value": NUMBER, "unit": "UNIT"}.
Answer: {"value": 1, "unit": "mA"}
